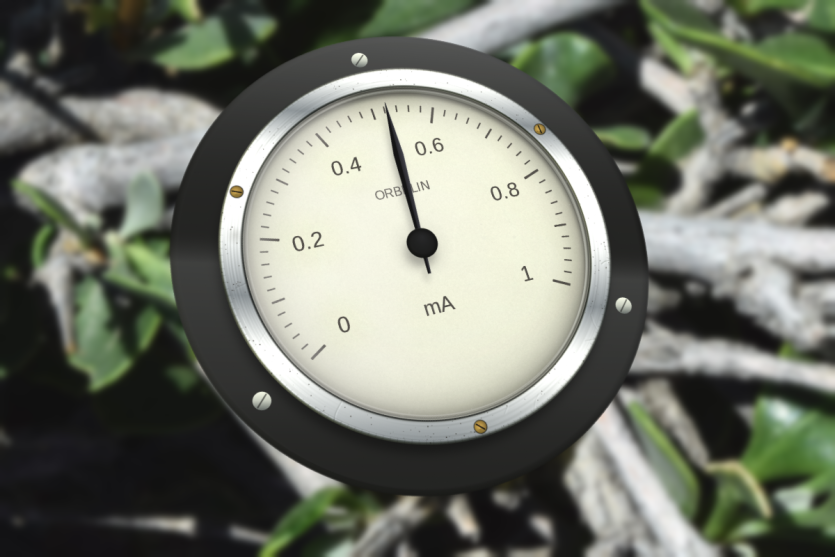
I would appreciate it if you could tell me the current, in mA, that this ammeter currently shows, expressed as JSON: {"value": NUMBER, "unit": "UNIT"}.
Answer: {"value": 0.52, "unit": "mA"}
